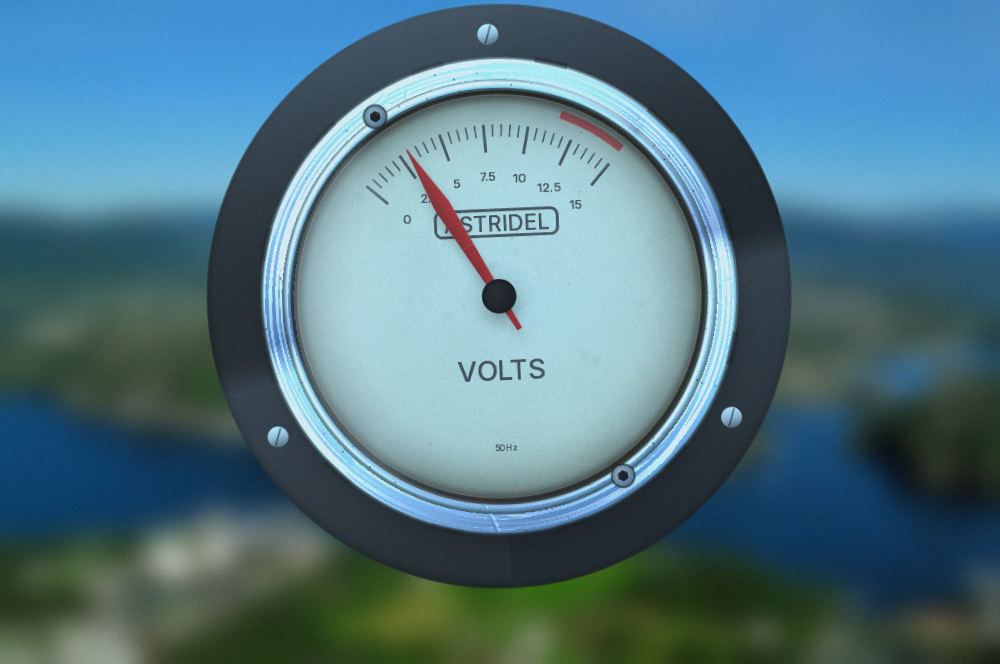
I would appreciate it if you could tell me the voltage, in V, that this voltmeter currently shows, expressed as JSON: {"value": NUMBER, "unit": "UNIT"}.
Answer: {"value": 3, "unit": "V"}
